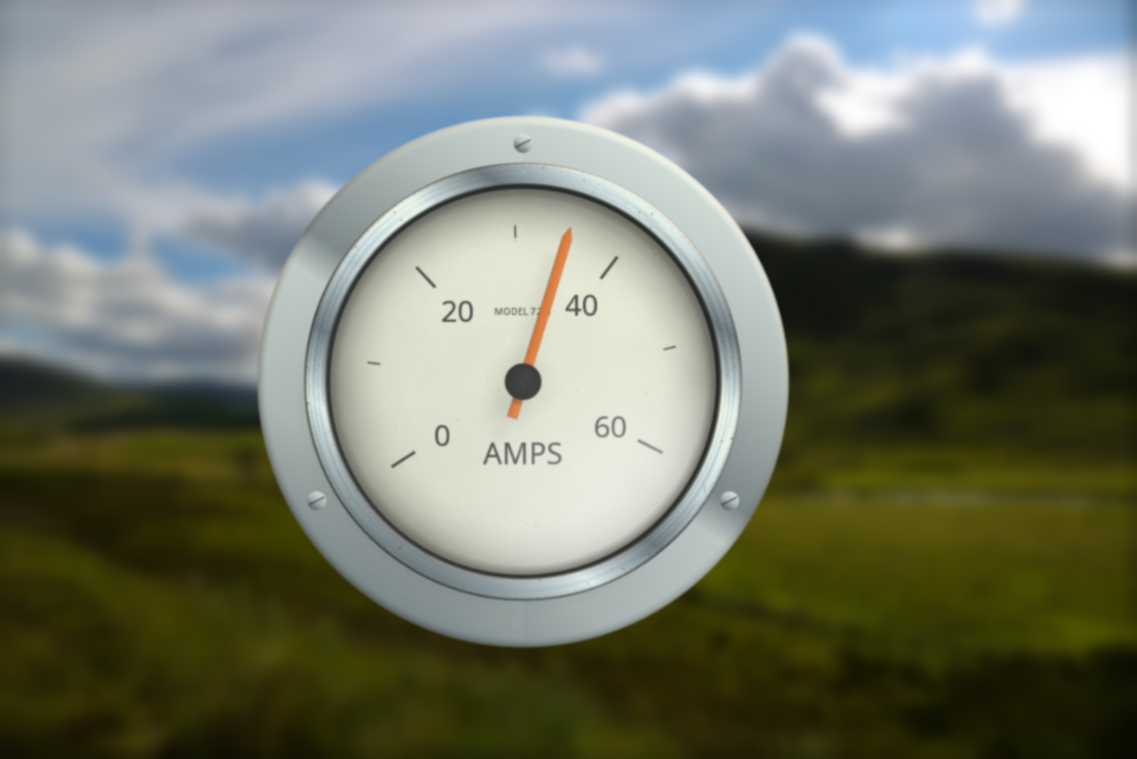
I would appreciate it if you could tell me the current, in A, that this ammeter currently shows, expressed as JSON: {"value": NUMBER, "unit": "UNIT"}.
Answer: {"value": 35, "unit": "A"}
